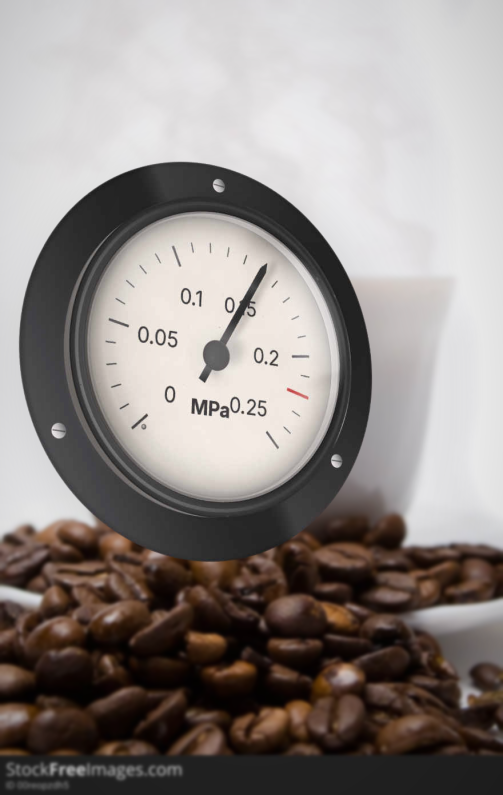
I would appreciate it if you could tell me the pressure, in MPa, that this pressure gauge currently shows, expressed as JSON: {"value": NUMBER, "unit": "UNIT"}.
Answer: {"value": 0.15, "unit": "MPa"}
